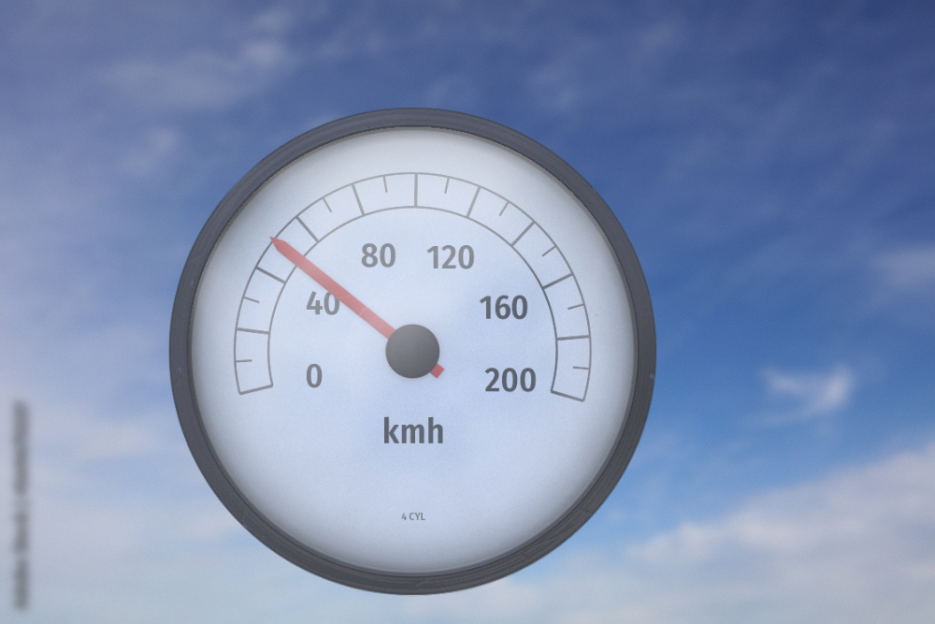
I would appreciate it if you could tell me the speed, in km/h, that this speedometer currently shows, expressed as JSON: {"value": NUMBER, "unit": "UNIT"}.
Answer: {"value": 50, "unit": "km/h"}
